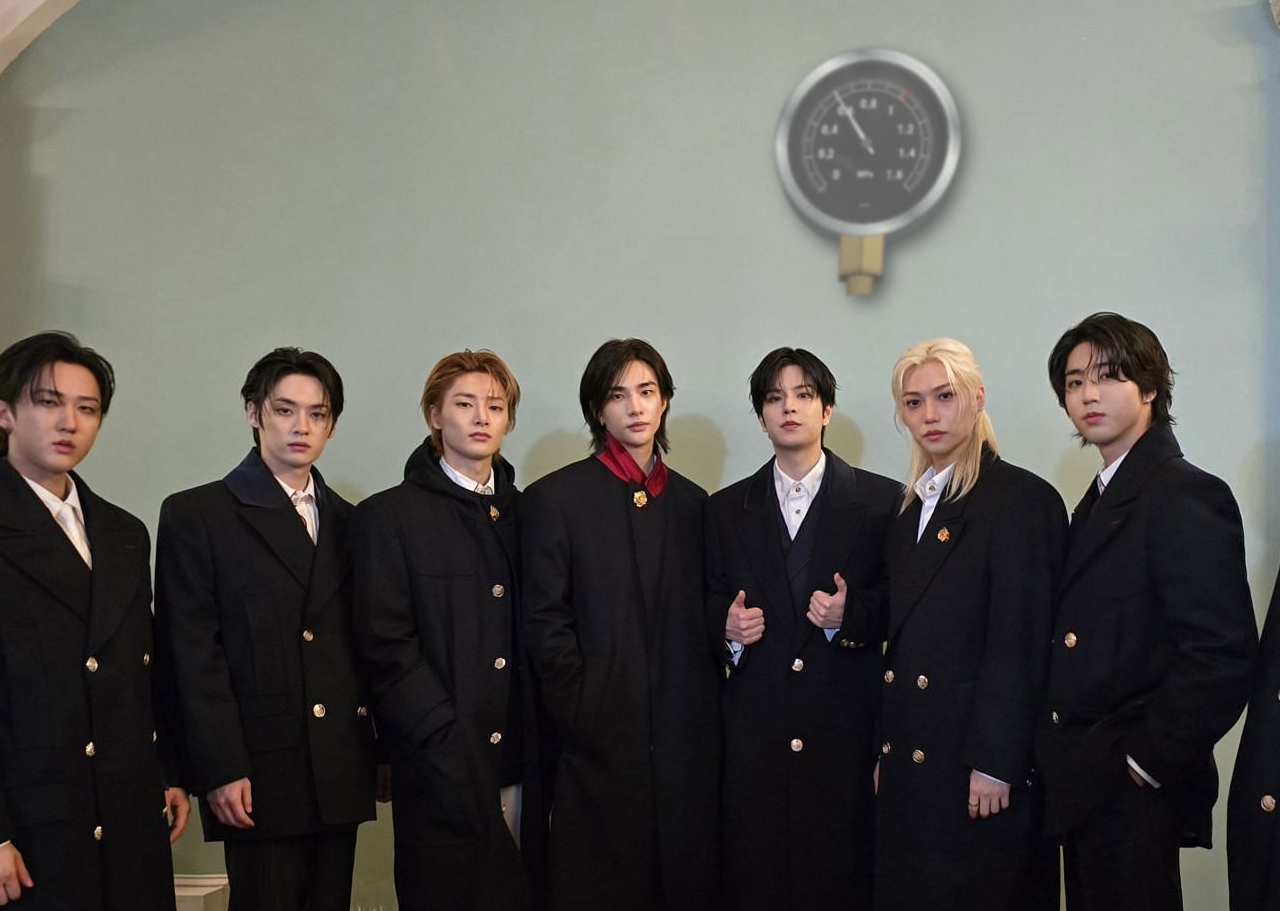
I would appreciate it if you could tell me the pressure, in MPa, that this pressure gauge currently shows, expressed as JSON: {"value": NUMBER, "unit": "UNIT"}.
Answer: {"value": 0.6, "unit": "MPa"}
